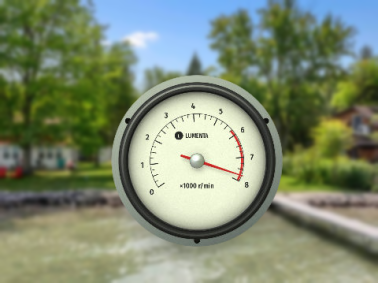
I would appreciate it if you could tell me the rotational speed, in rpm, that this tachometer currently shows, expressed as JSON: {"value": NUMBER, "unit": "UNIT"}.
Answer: {"value": 7750, "unit": "rpm"}
